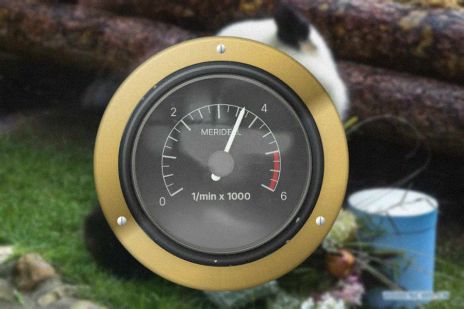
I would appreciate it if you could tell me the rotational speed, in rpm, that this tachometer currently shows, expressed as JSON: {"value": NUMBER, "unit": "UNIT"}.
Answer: {"value": 3625, "unit": "rpm"}
